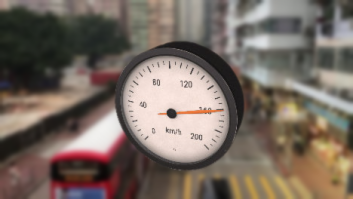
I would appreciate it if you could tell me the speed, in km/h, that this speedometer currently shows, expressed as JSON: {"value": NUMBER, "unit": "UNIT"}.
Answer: {"value": 160, "unit": "km/h"}
